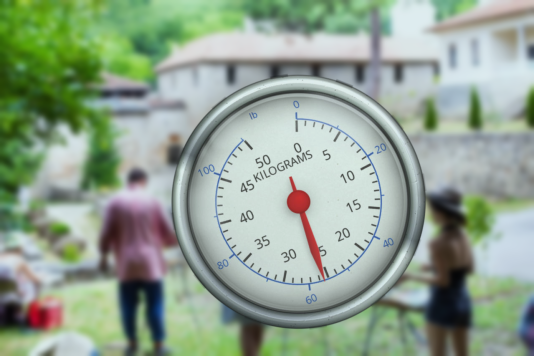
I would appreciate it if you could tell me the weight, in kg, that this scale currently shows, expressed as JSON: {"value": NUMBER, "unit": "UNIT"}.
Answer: {"value": 25.5, "unit": "kg"}
